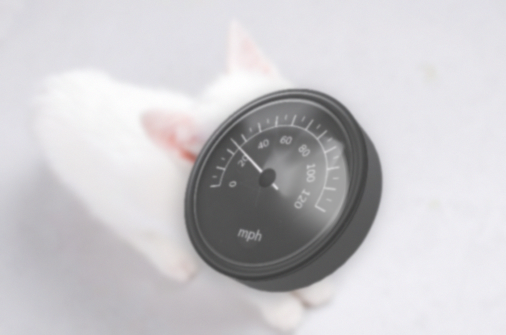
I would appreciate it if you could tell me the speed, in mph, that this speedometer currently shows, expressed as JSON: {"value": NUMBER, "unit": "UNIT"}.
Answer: {"value": 25, "unit": "mph"}
